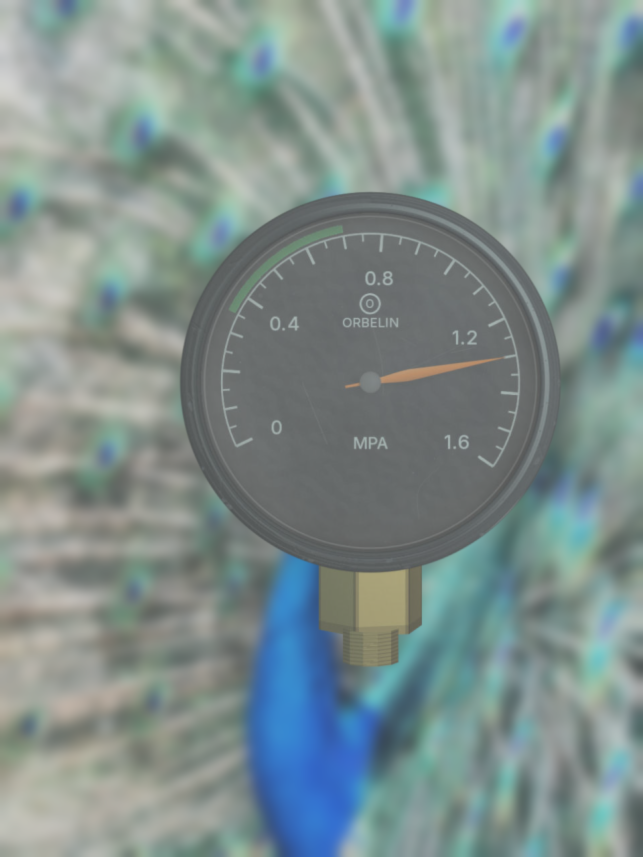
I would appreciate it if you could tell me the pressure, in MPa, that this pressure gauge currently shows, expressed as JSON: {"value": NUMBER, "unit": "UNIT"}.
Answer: {"value": 1.3, "unit": "MPa"}
